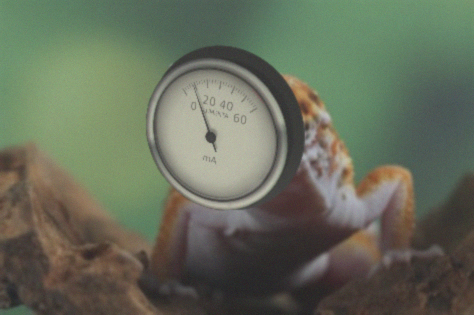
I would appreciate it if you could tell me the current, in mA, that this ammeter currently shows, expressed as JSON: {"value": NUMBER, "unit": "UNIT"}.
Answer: {"value": 10, "unit": "mA"}
